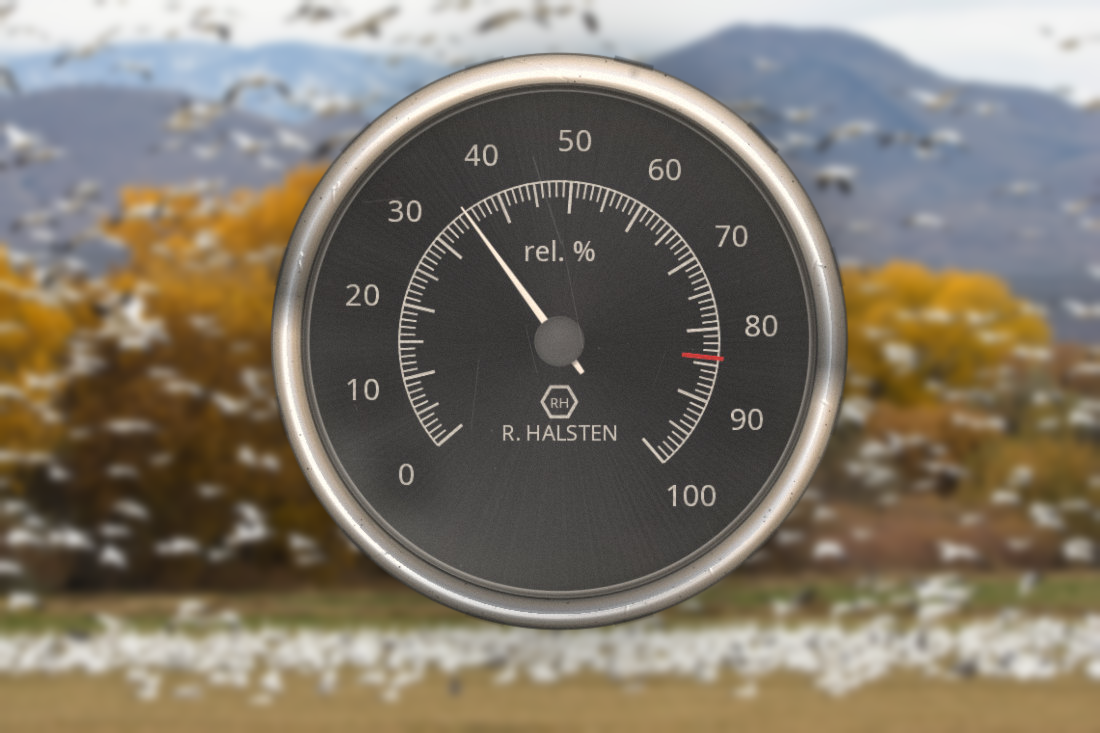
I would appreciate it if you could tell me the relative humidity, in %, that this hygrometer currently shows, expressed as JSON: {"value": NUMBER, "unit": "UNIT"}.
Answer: {"value": 35, "unit": "%"}
